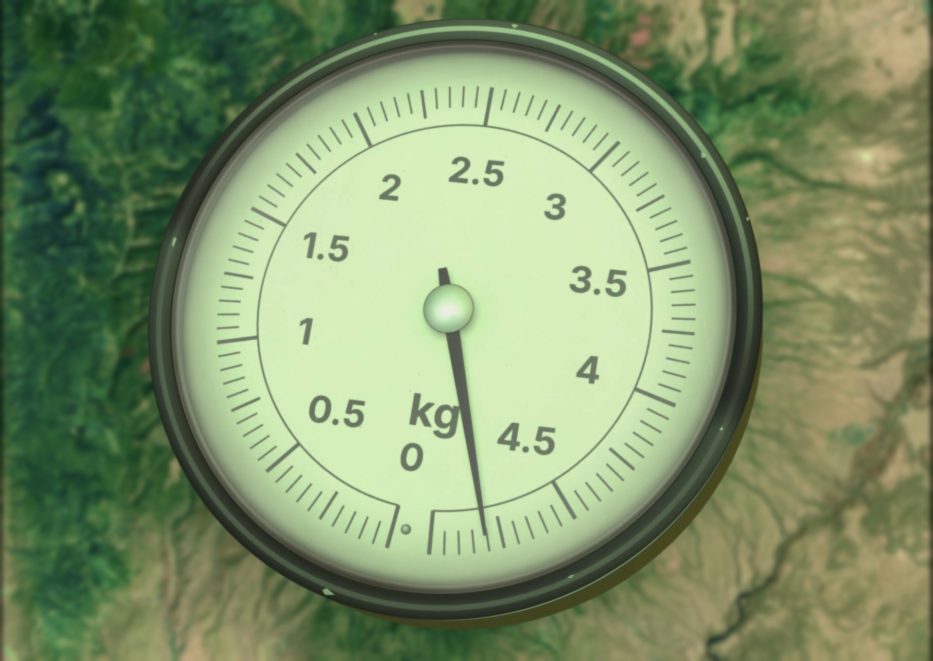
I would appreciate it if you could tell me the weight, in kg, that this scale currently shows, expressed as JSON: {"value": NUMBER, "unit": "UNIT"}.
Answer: {"value": 4.8, "unit": "kg"}
